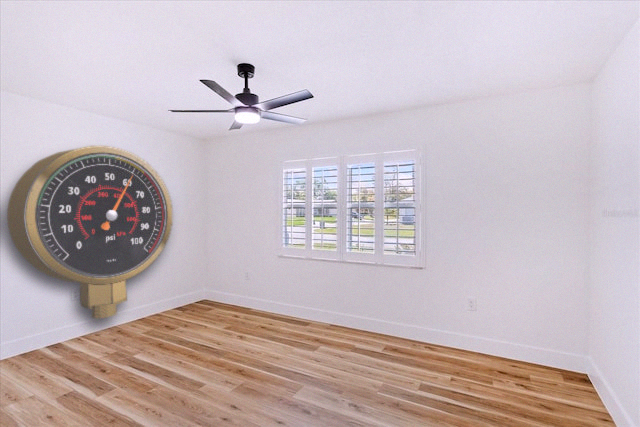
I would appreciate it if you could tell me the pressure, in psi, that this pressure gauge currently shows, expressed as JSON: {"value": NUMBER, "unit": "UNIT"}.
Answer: {"value": 60, "unit": "psi"}
